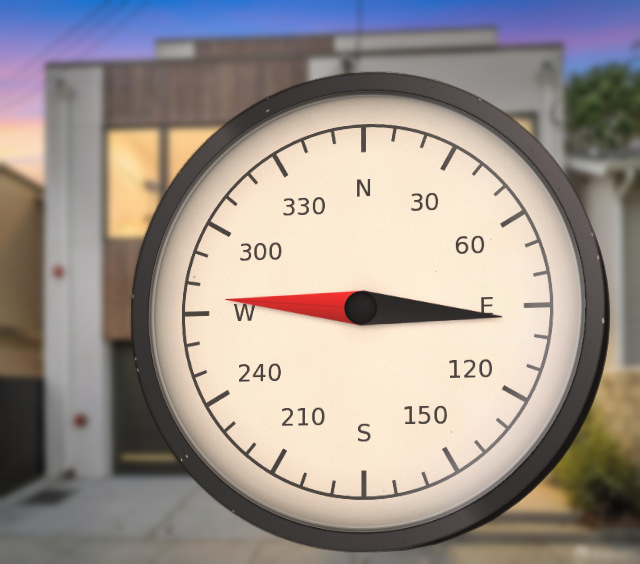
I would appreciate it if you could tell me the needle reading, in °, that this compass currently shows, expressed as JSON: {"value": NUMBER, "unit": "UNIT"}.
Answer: {"value": 275, "unit": "°"}
